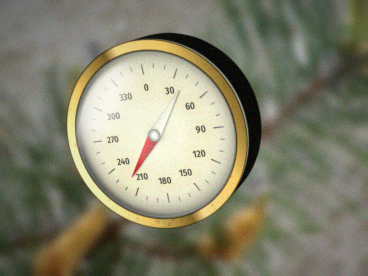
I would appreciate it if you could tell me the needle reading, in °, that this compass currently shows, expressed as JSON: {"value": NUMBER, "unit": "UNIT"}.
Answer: {"value": 220, "unit": "°"}
